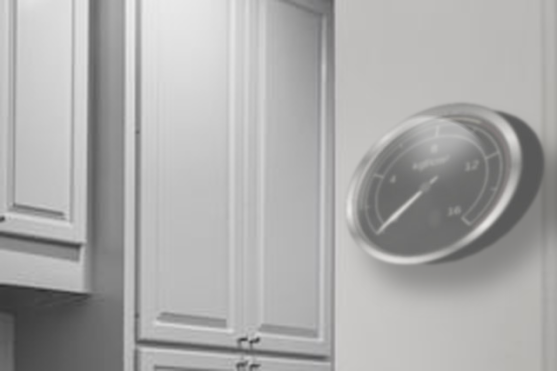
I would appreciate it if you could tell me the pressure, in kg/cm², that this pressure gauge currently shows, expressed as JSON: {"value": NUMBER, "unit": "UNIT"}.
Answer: {"value": 0, "unit": "kg/cm²"}
